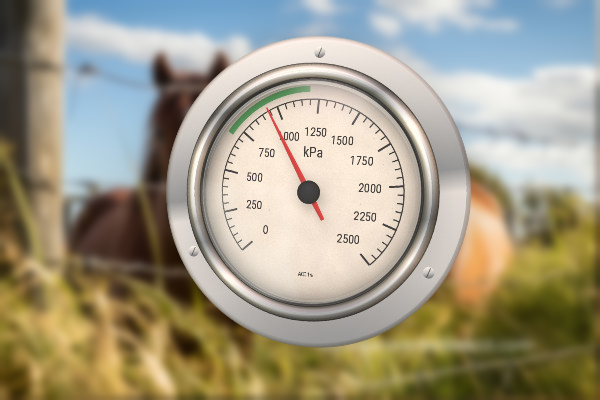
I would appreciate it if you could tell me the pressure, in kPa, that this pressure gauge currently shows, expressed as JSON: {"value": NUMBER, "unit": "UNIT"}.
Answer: {"value": 950, "unit": "kPa"}
